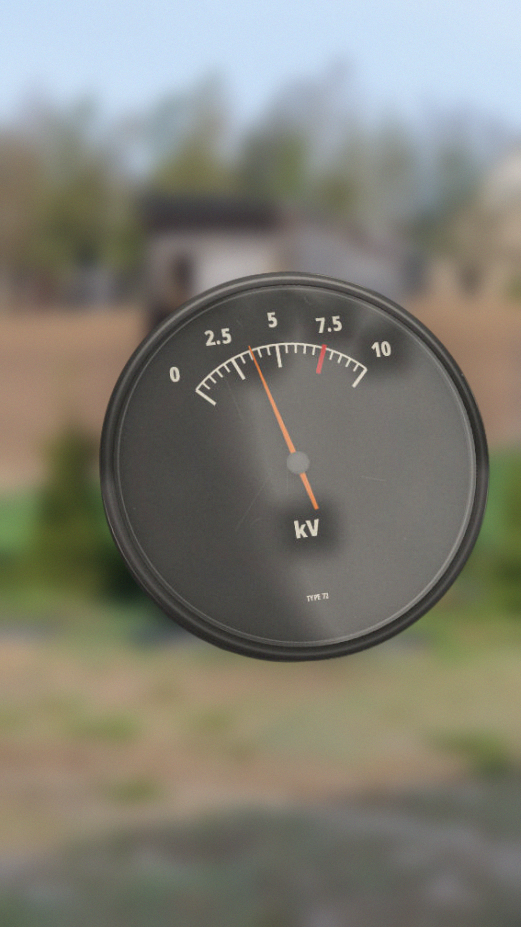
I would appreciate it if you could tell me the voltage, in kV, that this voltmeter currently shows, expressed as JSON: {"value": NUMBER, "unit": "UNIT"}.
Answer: {"value": 3.5, "unit": "kV"}
